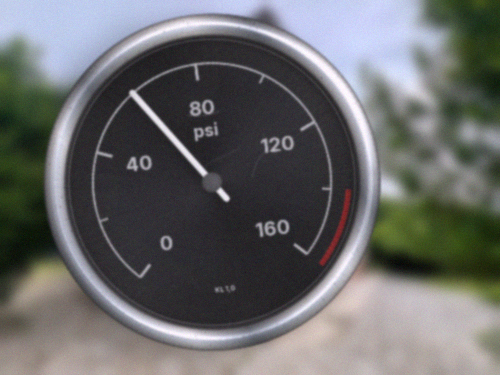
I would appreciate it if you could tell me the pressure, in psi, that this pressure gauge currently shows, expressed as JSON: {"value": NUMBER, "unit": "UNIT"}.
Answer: {"value": 60, "unit": "psi"}
